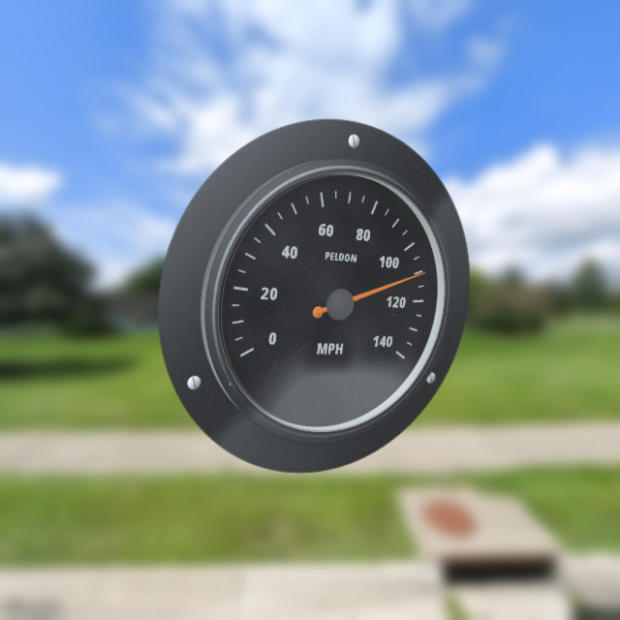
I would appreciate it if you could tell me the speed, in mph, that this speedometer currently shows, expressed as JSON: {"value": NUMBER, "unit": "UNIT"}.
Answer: {"value": 110, "unit": "mph"}
